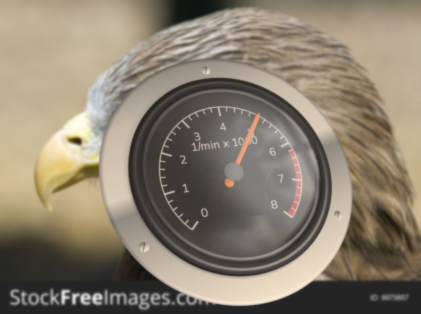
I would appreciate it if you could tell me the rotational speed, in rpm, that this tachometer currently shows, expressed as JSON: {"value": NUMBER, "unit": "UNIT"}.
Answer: {"value": 5000, "unit": "rpm"}
